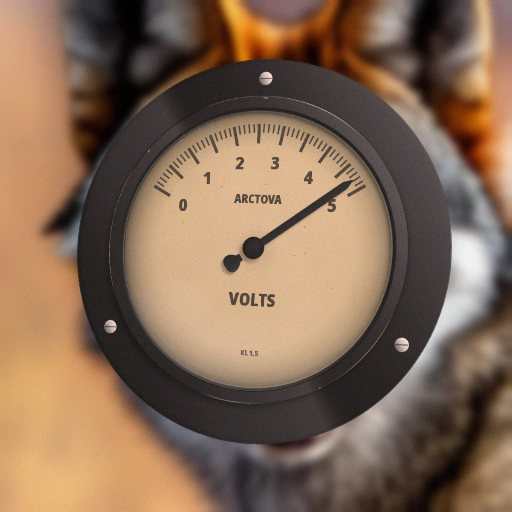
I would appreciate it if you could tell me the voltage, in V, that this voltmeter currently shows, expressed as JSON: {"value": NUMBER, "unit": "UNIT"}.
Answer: {"value": 4.8, "unit": "V"}
